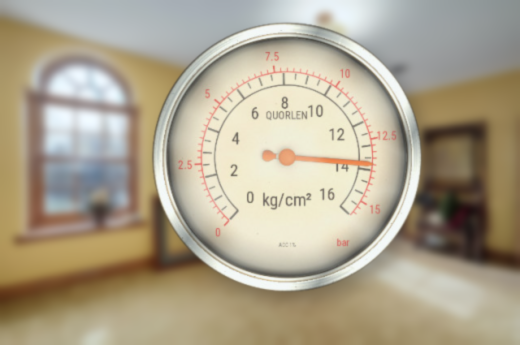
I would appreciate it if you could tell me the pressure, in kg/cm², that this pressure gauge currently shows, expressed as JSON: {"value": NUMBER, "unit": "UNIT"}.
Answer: {"value": 13.75, "unit": "kg/cm²"}
